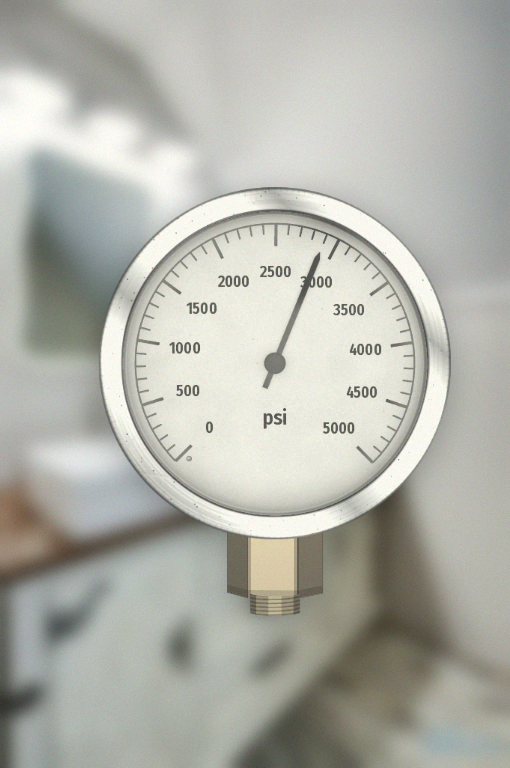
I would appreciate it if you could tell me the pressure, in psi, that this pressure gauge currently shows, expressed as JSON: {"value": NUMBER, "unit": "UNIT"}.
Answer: {"value": 2900, "unit": "psi"}
